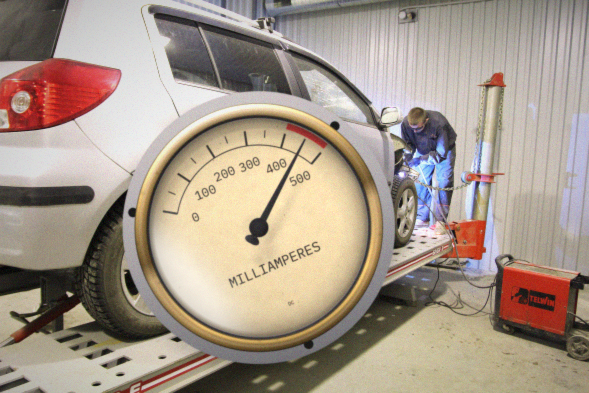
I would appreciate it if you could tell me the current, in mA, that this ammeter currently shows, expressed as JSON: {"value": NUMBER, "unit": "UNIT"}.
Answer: {"value": 450, "unit": "mA"}
